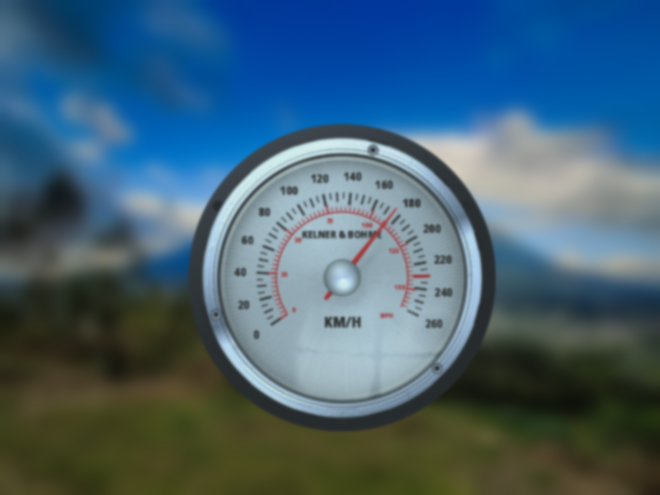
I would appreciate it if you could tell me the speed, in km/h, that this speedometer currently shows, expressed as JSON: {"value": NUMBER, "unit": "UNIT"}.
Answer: {"value": 175, "unit": "km/h"}
